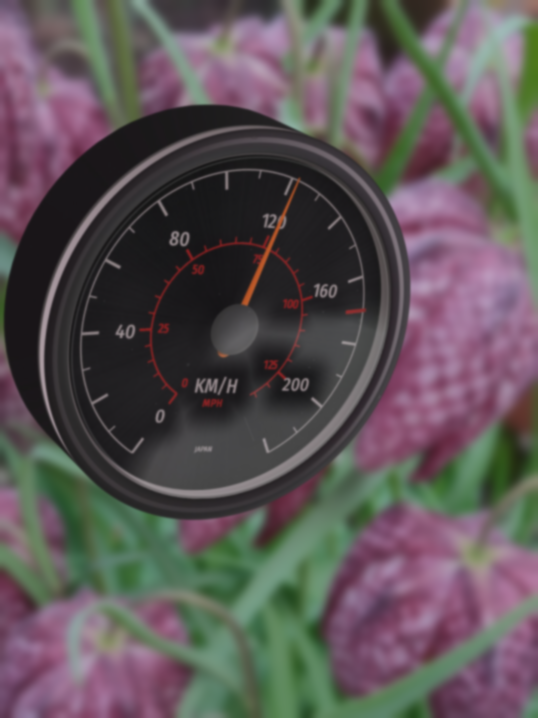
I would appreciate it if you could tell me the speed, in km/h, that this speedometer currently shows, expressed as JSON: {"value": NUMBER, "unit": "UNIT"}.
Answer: {"value": 120, "unit": "km/h"}
